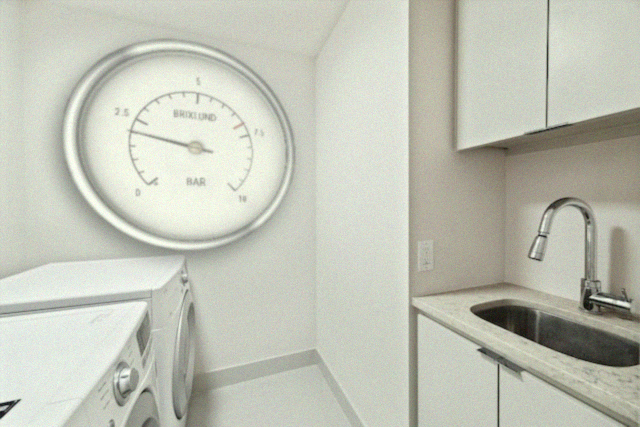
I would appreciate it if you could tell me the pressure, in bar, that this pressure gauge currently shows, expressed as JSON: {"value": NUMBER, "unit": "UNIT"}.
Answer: {"value": 2, "unit": "bar"}
